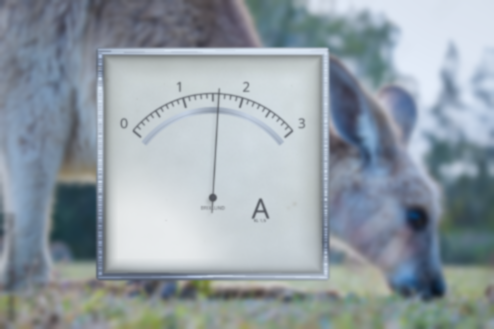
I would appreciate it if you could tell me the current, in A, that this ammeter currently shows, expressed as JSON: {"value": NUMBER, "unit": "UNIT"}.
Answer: {"value": 1.6, "unit": "A"}
